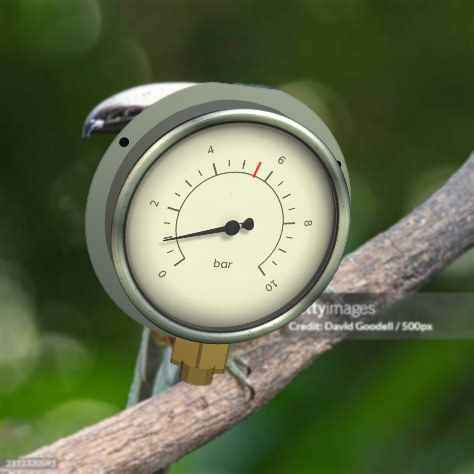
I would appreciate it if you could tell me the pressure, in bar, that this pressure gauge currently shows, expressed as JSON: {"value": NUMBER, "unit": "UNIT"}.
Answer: {"value": 1, "unit": "bar"}
